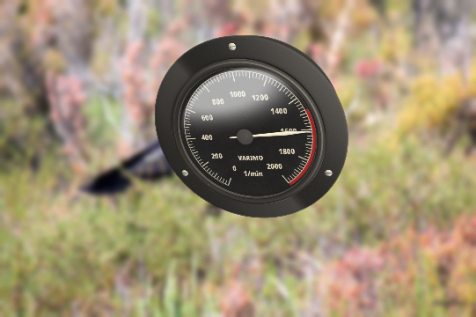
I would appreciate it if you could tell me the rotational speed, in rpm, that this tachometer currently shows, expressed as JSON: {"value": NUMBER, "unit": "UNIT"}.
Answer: {"value": 1600, "unit": "rpm"}
